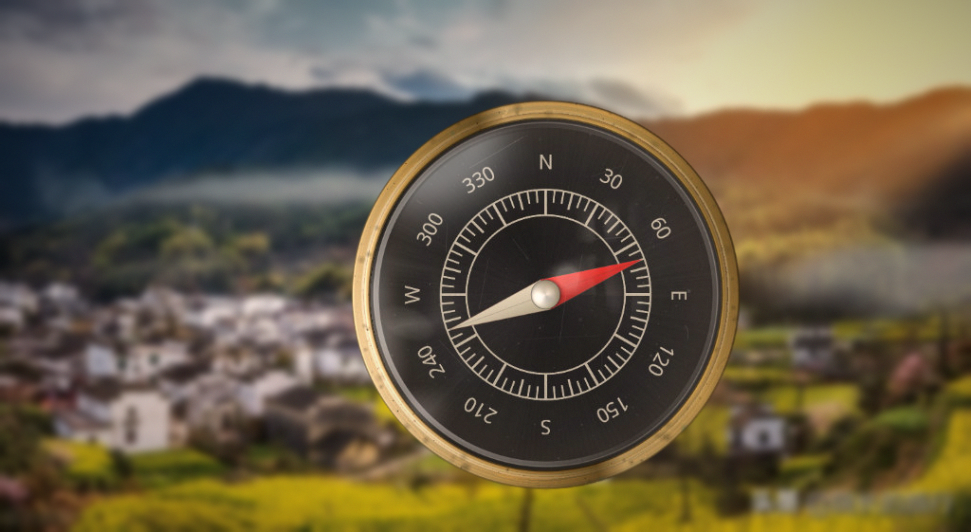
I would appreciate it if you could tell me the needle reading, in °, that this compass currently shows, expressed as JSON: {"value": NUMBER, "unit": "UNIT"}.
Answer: {"value": 70, "unit": "°"}
